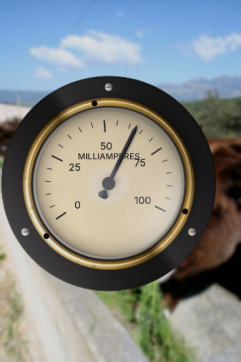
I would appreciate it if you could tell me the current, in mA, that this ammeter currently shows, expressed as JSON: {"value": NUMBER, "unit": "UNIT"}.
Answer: {"value": 62.5, "unit": "mA"}
